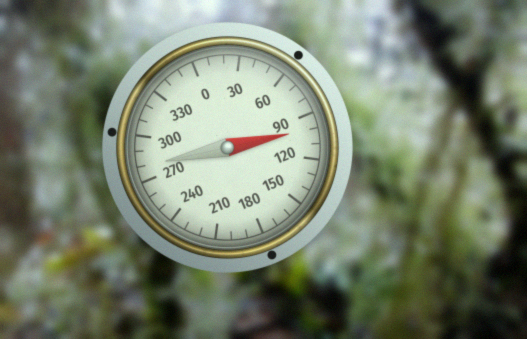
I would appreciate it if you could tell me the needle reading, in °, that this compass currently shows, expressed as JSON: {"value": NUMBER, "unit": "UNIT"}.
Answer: {"value": 100, "unit": "°"}
